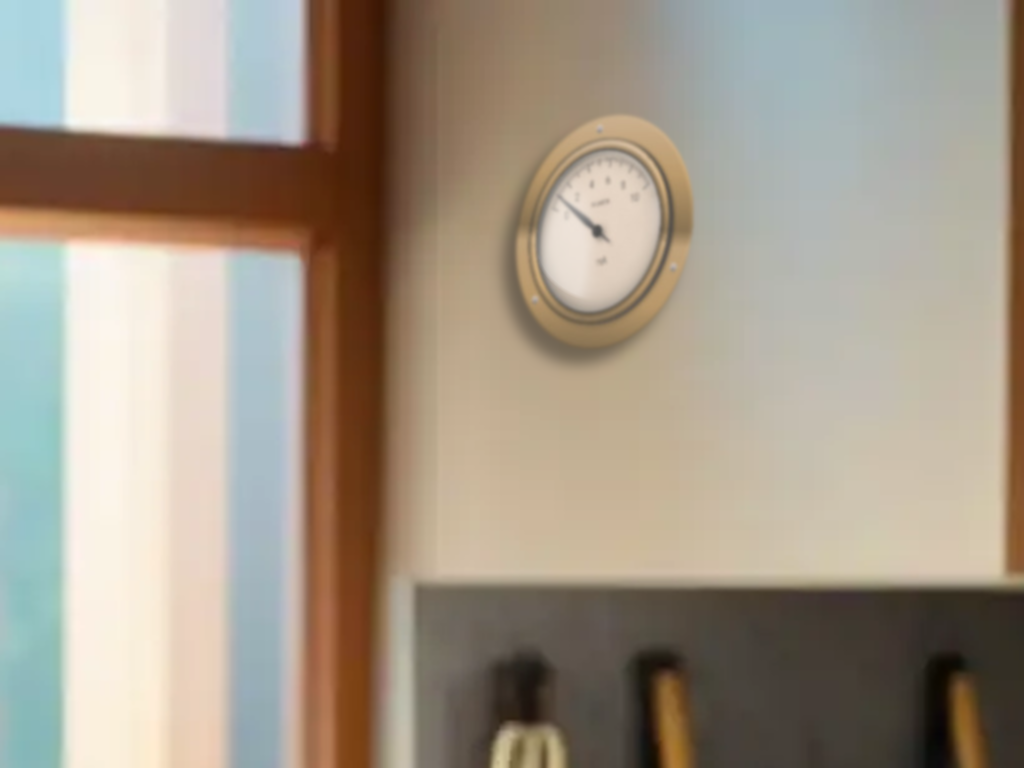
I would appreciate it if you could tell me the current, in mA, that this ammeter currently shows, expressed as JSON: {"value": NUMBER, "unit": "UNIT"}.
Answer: {"value": 1, "unit": "mA"}
